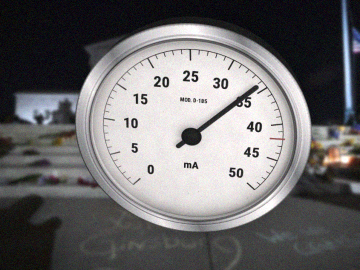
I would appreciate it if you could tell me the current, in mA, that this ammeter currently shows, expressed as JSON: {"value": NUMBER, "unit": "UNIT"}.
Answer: {"value": 34, "unit": "mA"}
